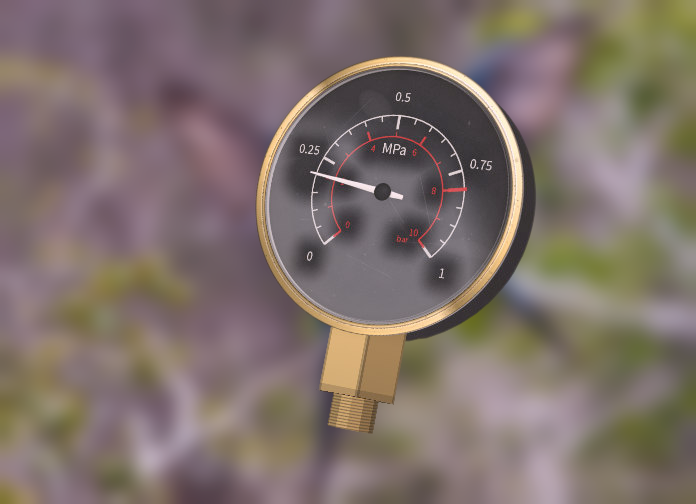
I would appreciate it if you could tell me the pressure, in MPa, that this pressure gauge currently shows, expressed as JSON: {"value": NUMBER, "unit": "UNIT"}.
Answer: {"value": 0.2, "unit": "MPa"}
